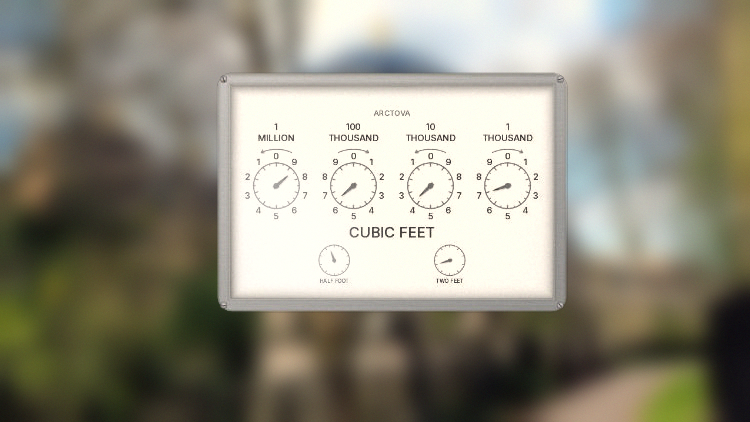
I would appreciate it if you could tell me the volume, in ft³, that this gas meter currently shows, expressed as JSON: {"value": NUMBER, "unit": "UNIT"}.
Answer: {"value": 863700, "unit": "ft³"}
